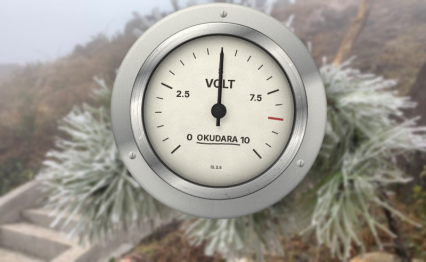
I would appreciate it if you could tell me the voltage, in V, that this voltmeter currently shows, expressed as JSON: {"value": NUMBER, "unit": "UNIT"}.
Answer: {"value": 5, "unit": "V"}
